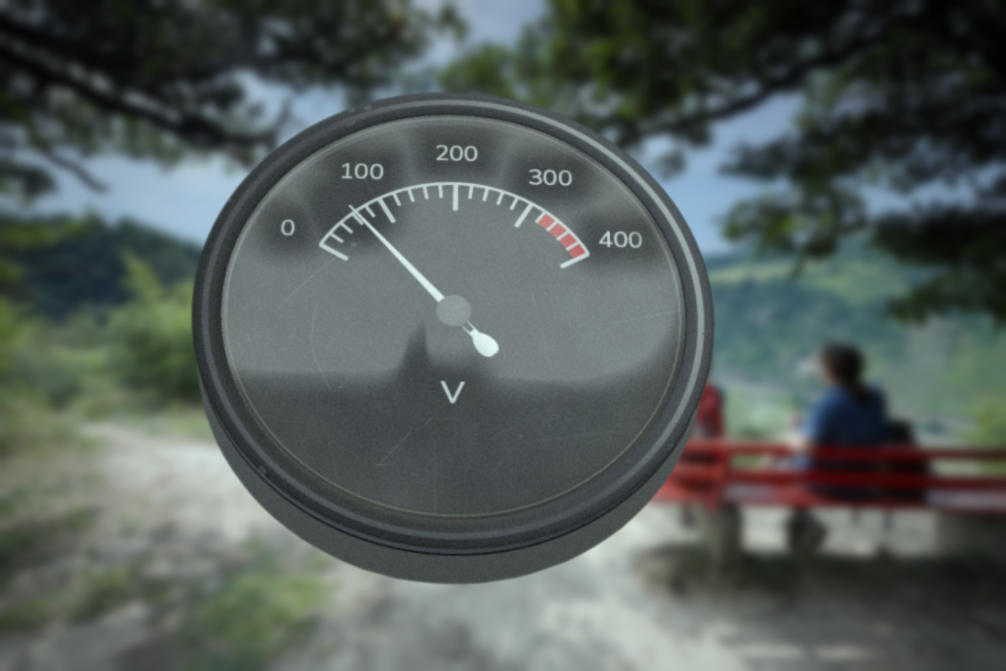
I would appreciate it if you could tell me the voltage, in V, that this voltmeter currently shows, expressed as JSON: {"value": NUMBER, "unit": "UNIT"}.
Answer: {"value": 60, "unit": "V"}
